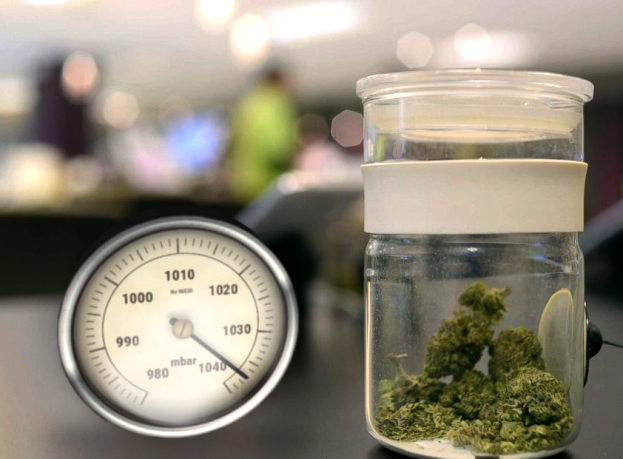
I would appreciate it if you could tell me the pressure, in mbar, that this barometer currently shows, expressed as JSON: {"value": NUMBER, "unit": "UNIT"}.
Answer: {"value": 1037, "unit": "mbar"}
